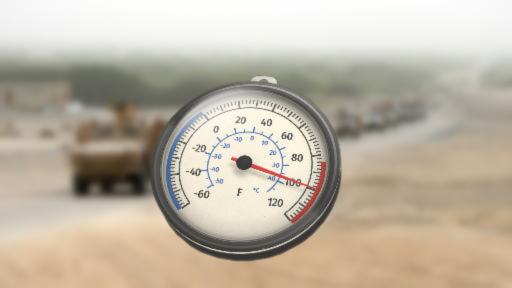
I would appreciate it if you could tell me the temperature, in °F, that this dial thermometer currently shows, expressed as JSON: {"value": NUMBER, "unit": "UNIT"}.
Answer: {"value": 100, "unit": "°F"}
